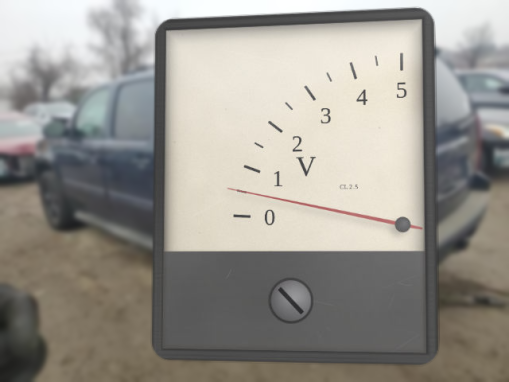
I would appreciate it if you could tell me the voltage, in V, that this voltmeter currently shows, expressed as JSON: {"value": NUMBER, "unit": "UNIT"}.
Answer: {"value": 0.5, "unit": "V"}
